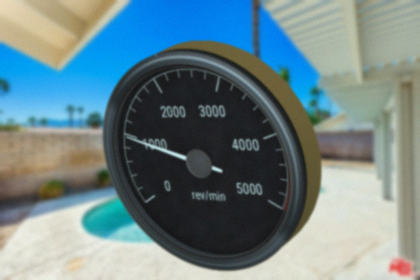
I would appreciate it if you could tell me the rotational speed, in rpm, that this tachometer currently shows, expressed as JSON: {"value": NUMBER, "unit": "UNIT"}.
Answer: {"value": 1000, "unit": "rpm"}
